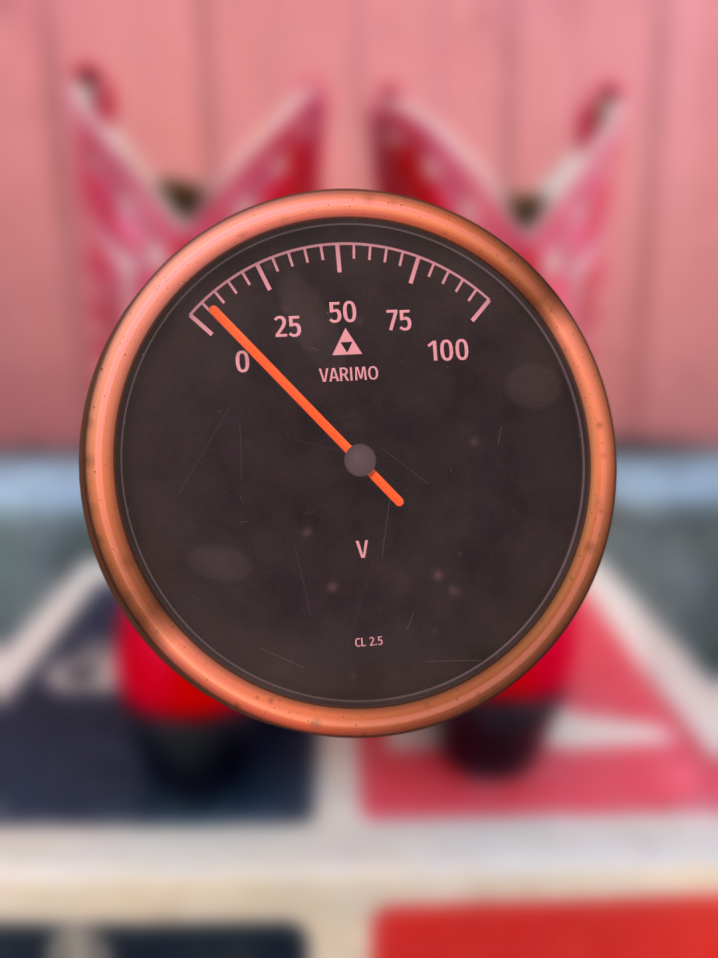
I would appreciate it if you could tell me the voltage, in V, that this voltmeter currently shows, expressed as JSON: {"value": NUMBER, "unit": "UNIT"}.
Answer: {"value": 5, "unit": "V"}
